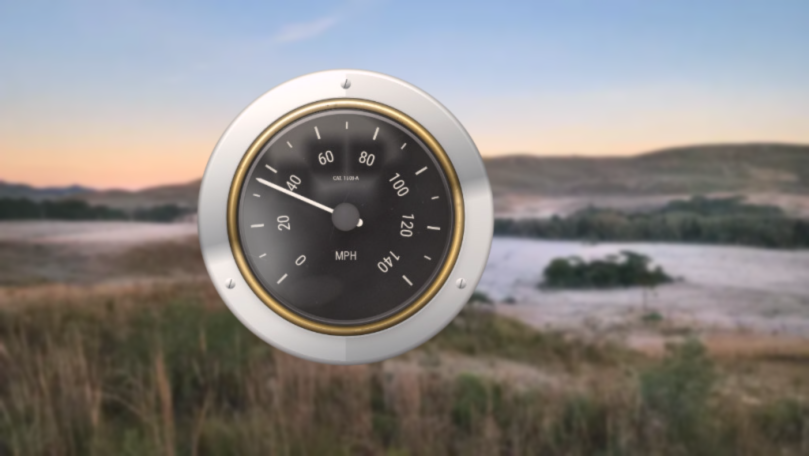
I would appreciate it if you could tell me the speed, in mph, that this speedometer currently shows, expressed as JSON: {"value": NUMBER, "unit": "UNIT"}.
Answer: {"value": 35, "unit": "mph"}
